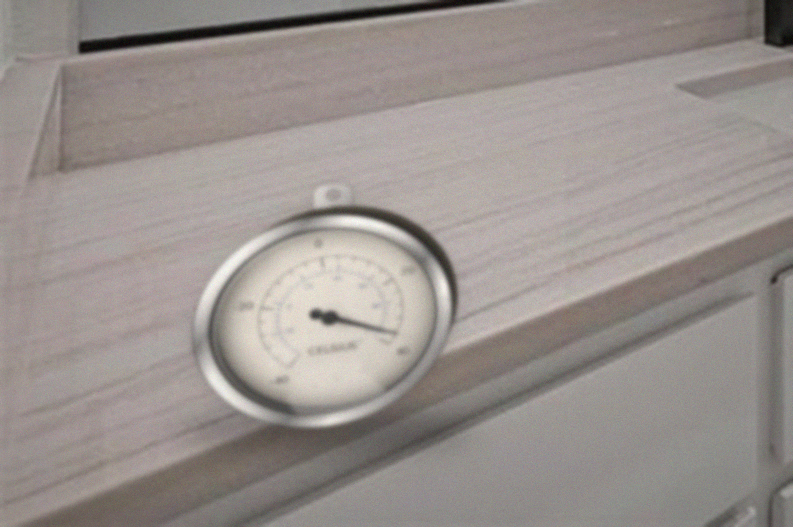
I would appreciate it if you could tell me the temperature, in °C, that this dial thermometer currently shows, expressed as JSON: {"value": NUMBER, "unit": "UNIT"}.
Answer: {"value": 36, "unit": "°C"}
